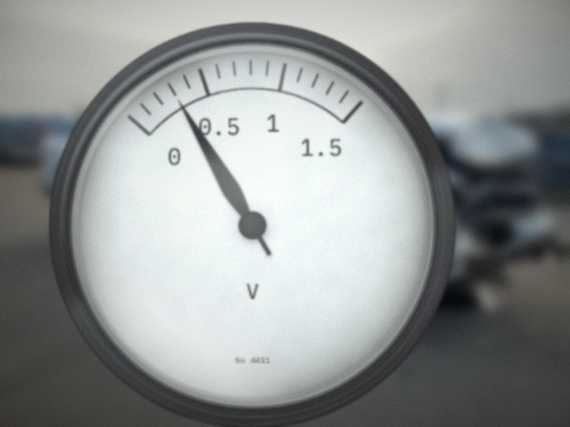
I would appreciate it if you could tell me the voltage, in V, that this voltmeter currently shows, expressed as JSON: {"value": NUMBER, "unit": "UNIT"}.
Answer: {"value": 0.3, "unit": "V"}
